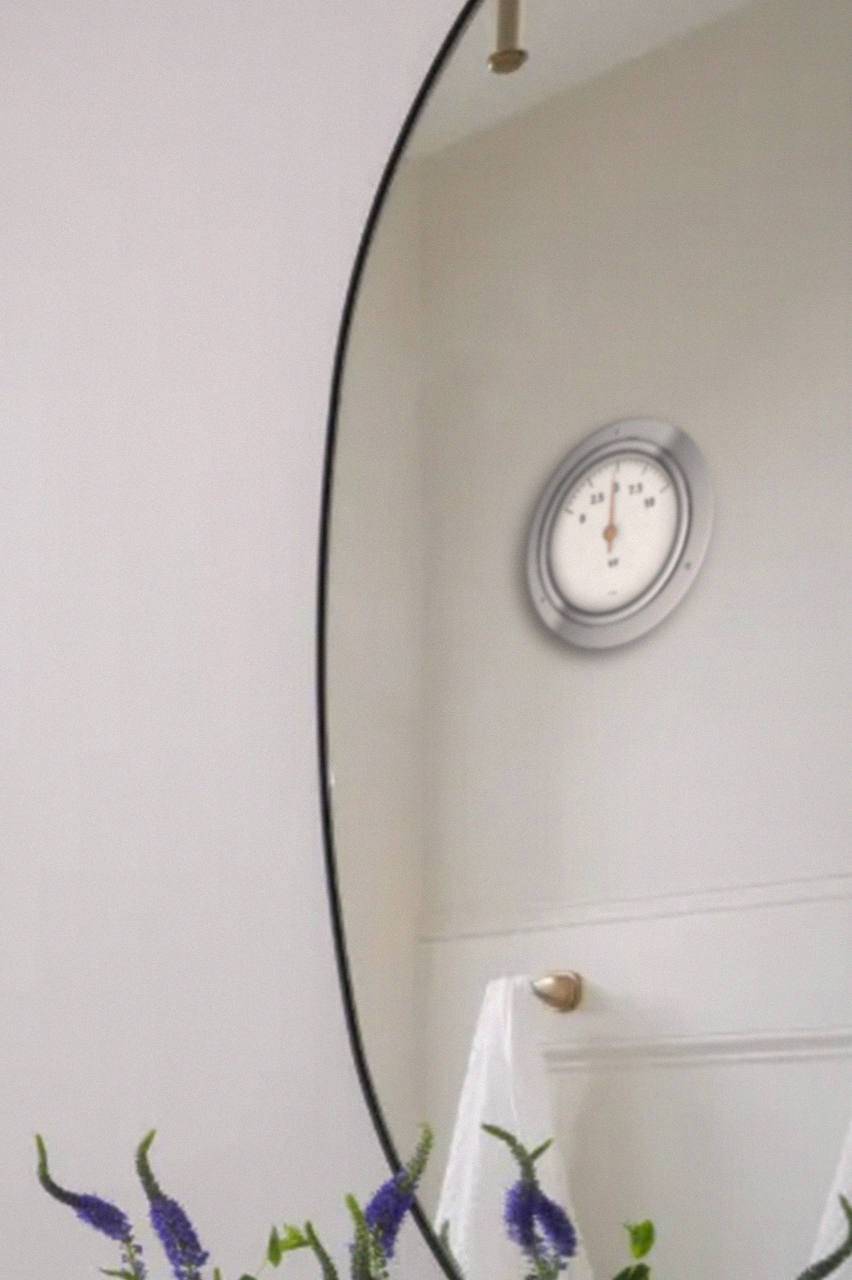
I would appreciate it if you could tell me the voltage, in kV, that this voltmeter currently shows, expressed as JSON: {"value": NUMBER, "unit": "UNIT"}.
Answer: {"value": 5, "unit": "kV"}
